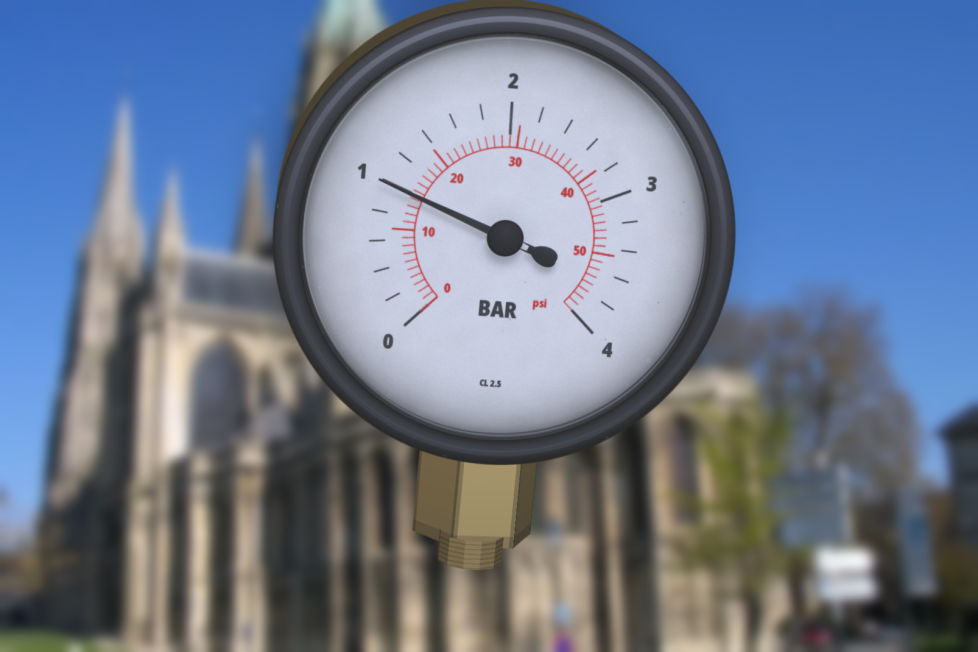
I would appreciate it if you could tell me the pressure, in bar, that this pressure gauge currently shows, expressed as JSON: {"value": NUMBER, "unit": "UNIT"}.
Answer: {"value": 1, "unit": "bar"}
